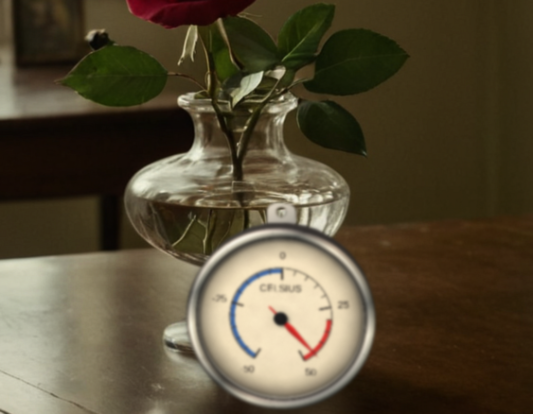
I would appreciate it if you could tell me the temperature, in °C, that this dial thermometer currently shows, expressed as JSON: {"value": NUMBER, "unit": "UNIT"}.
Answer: {"value": 45, "unit": "°C"}
